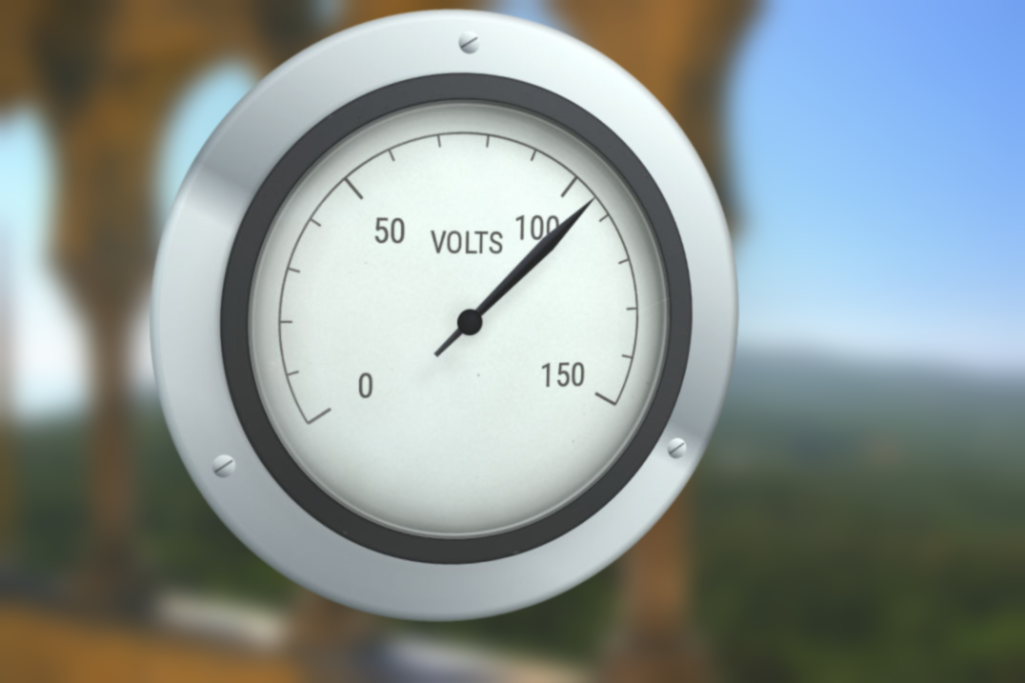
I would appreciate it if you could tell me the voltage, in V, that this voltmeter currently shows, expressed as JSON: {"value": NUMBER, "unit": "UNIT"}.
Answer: {"value": 105, "unit": "V"}
